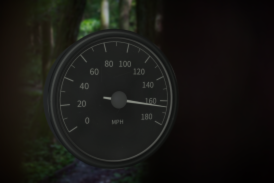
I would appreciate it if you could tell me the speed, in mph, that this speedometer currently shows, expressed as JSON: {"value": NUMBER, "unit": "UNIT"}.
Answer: {"value": 165, "unit": "mph"}
